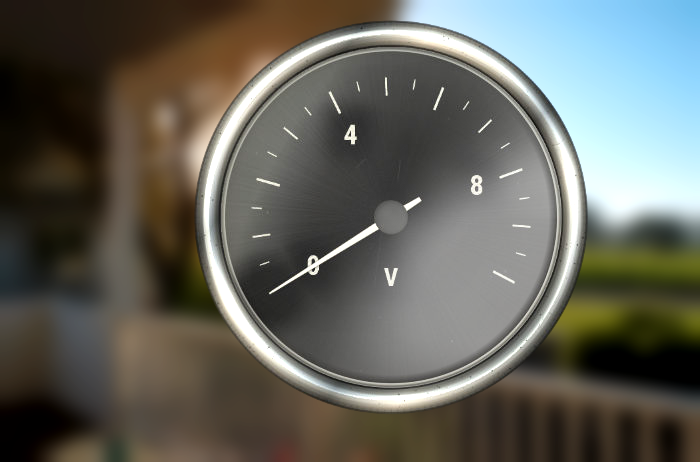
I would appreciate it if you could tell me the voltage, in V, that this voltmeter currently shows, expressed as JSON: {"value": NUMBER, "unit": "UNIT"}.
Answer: {"value": 0, "unit": "V"}
